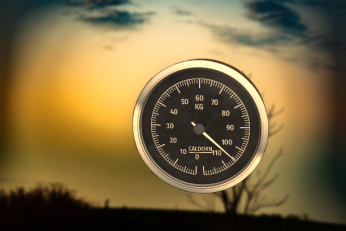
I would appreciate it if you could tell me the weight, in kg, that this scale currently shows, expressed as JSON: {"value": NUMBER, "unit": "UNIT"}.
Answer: {"value": 105, "unit": "kg"}
